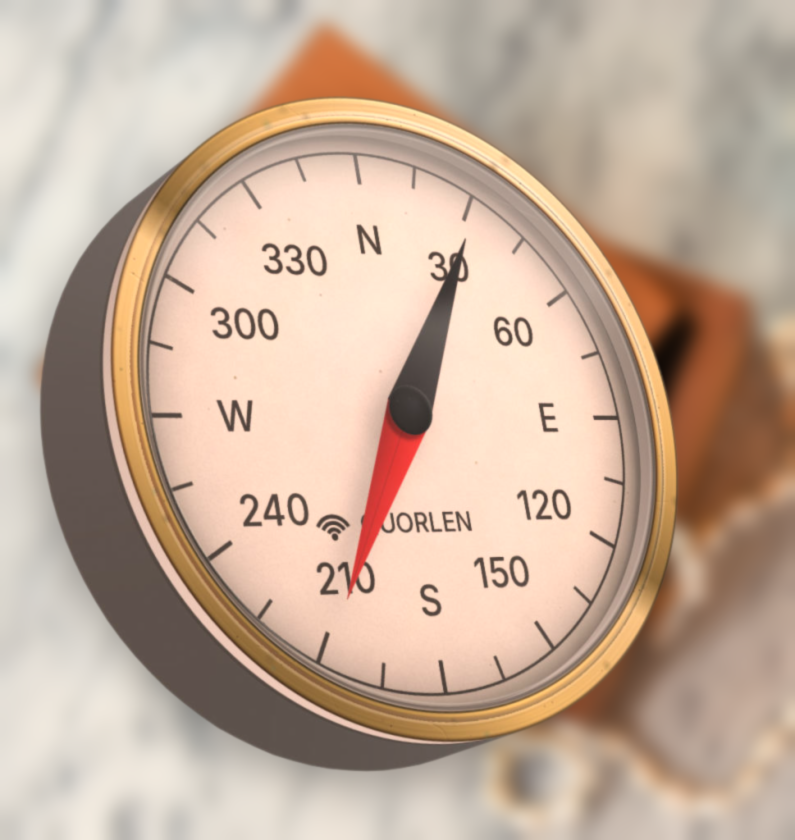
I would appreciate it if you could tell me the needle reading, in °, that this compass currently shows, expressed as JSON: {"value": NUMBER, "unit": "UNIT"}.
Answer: {"value": 210, "unit": "°"}
